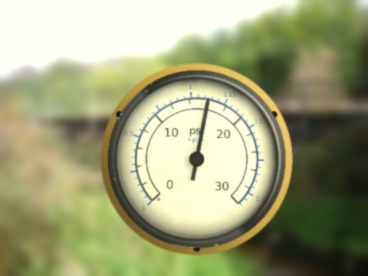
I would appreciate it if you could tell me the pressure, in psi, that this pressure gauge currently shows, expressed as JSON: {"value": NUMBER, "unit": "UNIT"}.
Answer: {"value": 16, "unit": "psi"}
